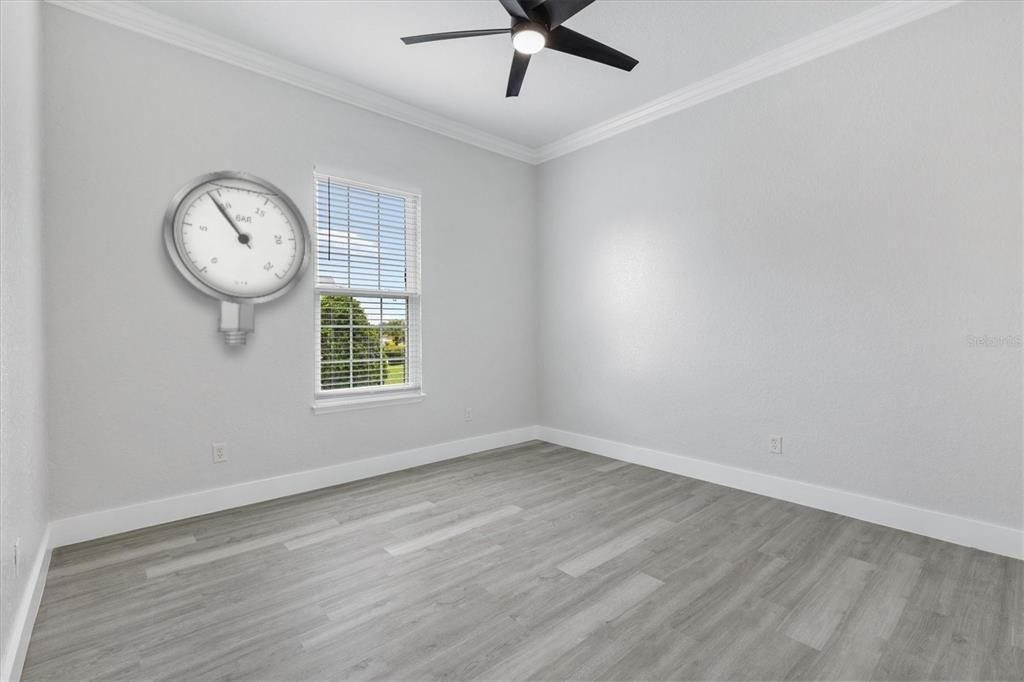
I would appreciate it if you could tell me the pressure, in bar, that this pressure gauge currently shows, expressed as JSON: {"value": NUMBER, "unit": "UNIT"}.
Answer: {"value": 9, "unit": "bar"}
